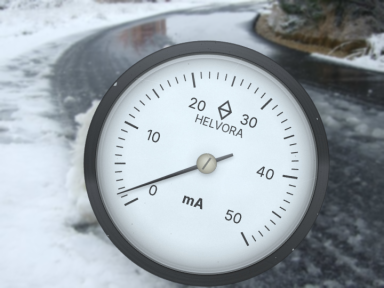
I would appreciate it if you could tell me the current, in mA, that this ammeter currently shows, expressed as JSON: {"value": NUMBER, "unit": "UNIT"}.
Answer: {"value": 1.5, "unit": "mA"}
